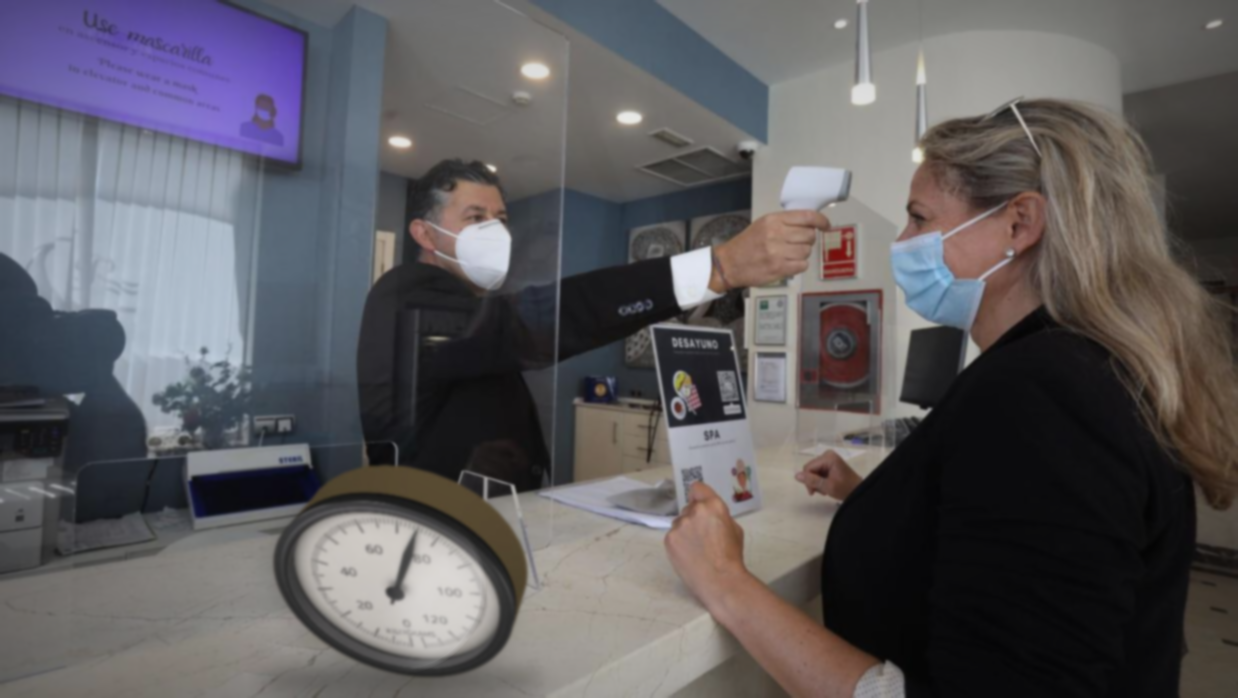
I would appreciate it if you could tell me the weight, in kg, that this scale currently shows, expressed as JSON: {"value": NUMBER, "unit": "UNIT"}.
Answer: {"value": 75, "unit": "kg"}
